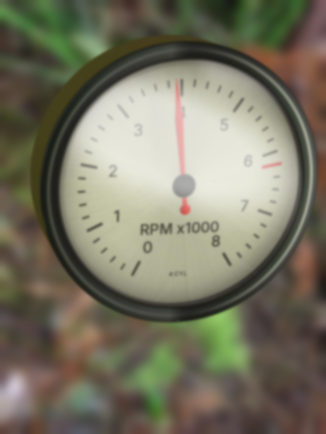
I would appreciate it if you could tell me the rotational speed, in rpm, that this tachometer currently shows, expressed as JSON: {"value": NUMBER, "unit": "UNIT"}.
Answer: {"value": 3900, "unit": "rpm"}
